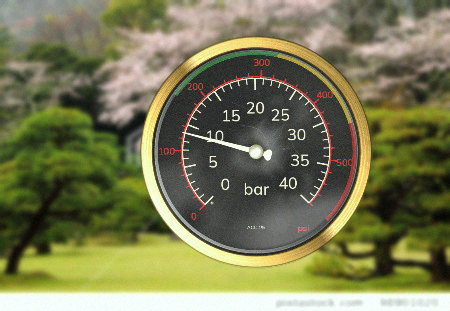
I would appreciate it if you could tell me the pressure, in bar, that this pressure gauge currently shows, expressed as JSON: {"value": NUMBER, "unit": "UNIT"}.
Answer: {"value": 9, "unit": "bar"}
